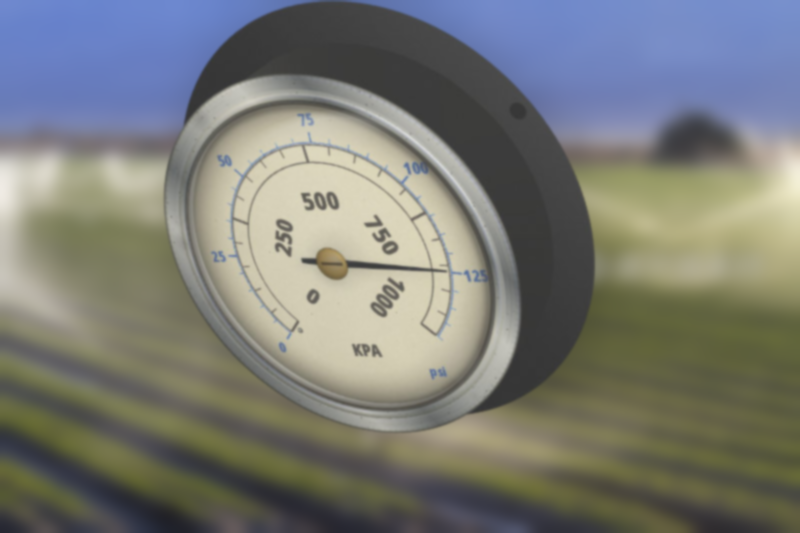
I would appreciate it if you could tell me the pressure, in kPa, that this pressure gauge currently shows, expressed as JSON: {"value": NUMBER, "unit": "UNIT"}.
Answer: {"value": 850, "unit": "kPa"}
